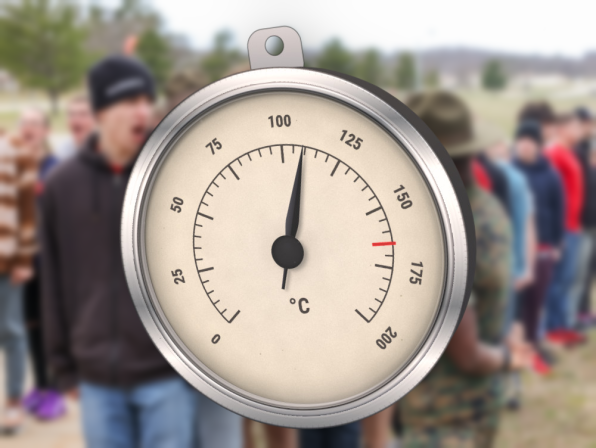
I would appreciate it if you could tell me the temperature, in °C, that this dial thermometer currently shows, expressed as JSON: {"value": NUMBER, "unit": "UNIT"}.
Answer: {"value": 110, "unit": "°C"}
